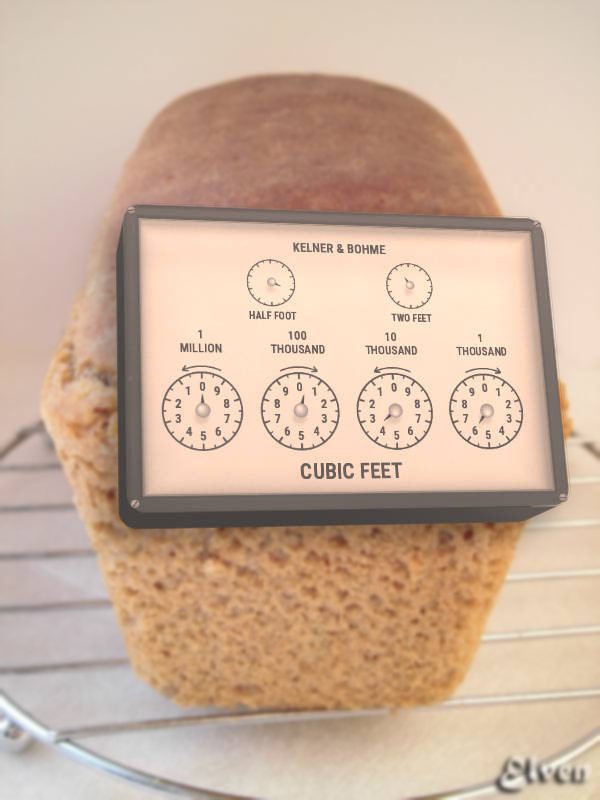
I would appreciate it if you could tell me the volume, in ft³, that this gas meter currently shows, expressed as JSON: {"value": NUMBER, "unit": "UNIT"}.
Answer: {"value": 3600, "unit": "ft³"}
